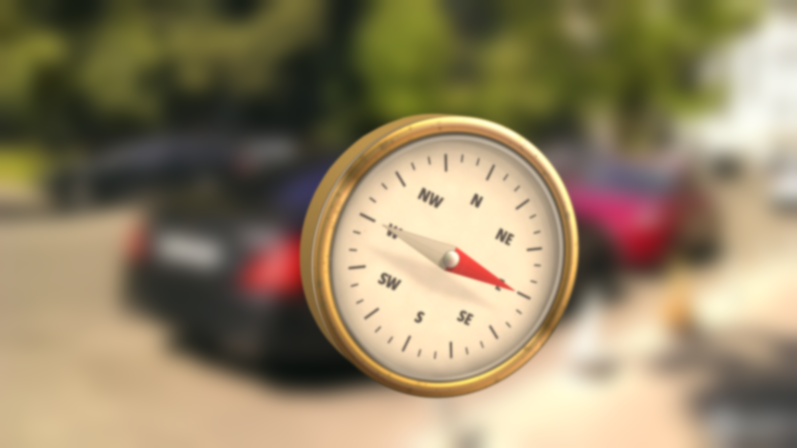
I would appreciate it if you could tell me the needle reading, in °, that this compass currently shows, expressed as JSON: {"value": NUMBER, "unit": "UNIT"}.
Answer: {"value": 90, "unit": "°"}
